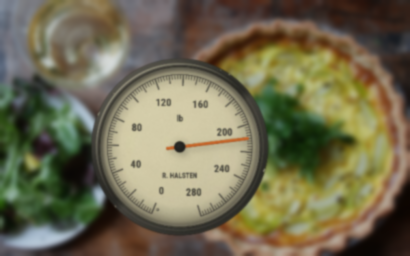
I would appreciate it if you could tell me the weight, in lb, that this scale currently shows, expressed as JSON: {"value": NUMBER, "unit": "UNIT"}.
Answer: {"value": 210, "unit": "lb"}
